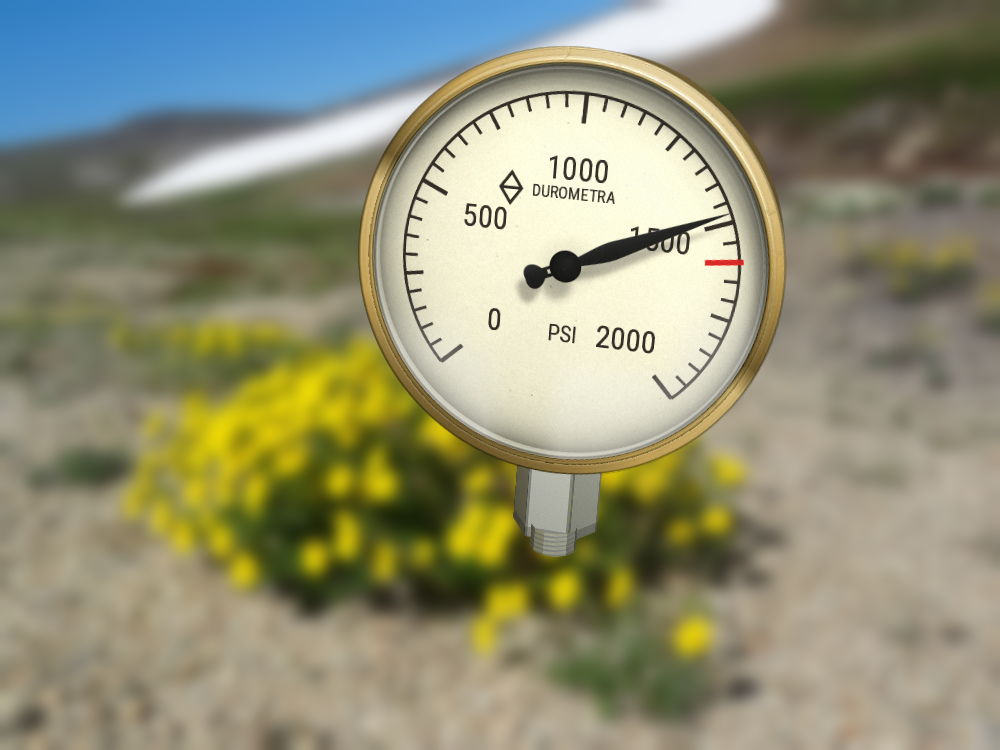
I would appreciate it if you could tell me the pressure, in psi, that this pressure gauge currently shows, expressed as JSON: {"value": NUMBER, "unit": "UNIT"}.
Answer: {"value": 1475, "unit": "psi"}
